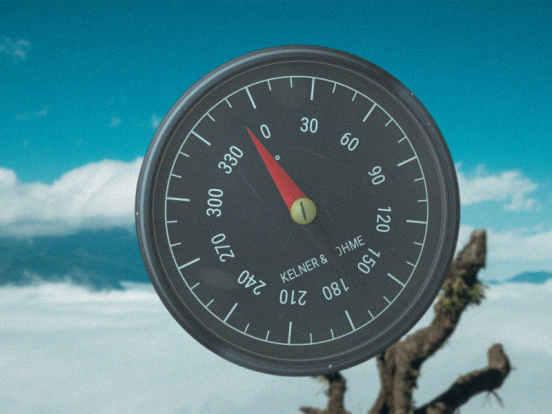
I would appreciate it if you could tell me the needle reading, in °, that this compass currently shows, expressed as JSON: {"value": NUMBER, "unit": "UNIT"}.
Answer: {"value": 350, "unit": "°"}
